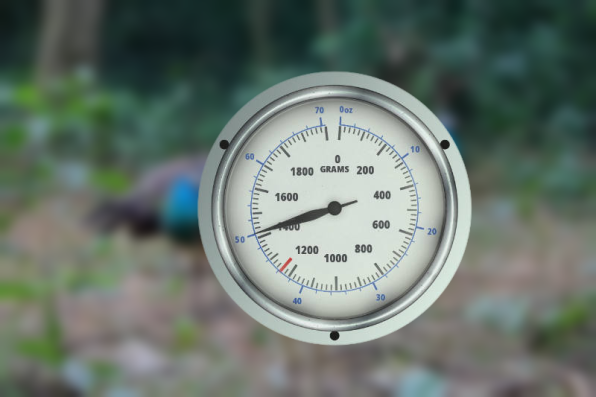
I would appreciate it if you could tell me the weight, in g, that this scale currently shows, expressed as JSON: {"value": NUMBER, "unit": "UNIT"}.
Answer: {"value": 1420, "unit": "g"}
